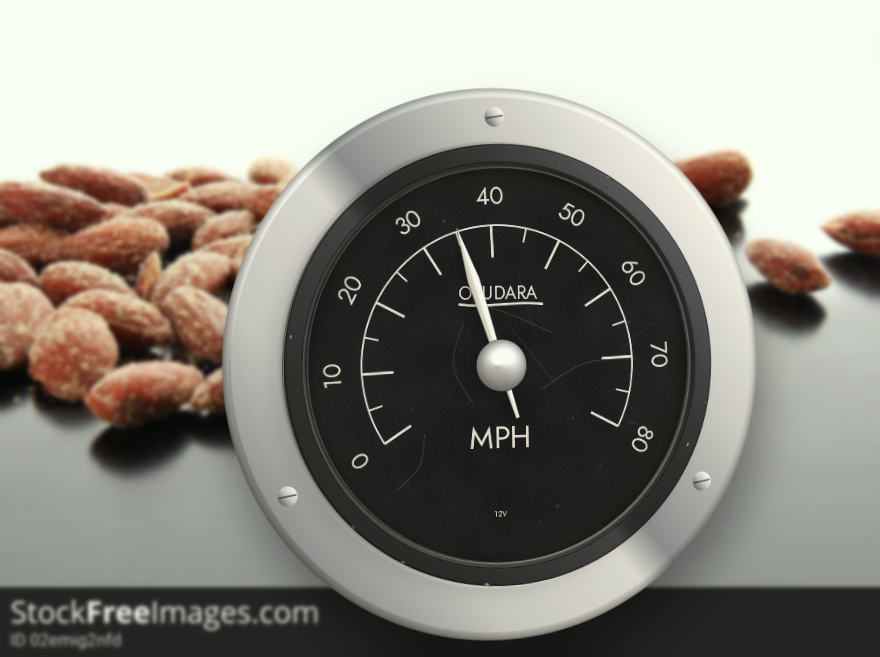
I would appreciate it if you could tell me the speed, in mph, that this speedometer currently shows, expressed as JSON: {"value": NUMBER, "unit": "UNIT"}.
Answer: {"value": 35, "unit": "mph"}
